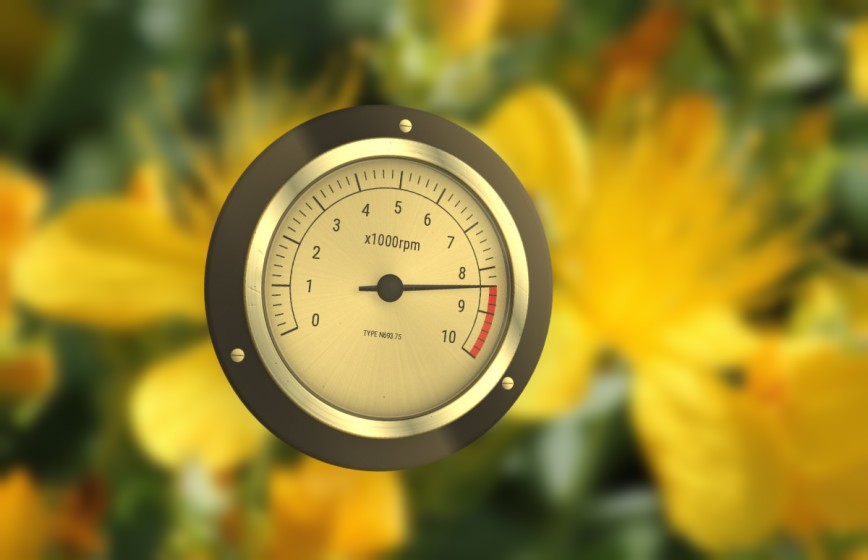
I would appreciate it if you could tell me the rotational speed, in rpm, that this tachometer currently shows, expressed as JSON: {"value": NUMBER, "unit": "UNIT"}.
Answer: {"value": 8400, "unit": "rpm"}
